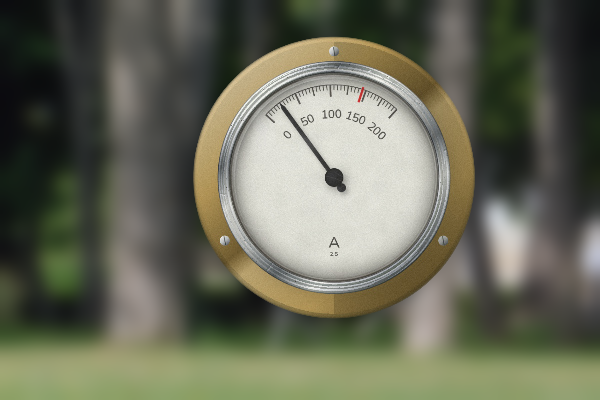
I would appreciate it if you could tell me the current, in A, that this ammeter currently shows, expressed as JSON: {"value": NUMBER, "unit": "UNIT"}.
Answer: {"value": 25, "unit": "A"}
